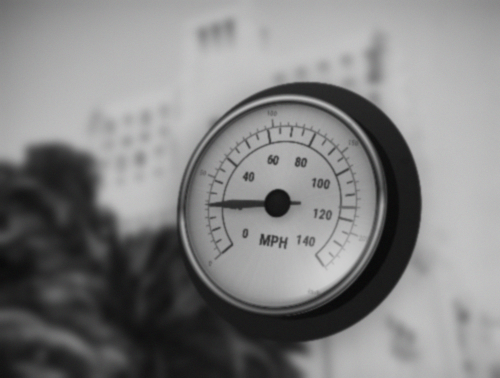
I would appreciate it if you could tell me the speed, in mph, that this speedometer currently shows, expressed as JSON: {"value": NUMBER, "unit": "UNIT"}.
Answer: {"value": 20, "unit": "mph"}
